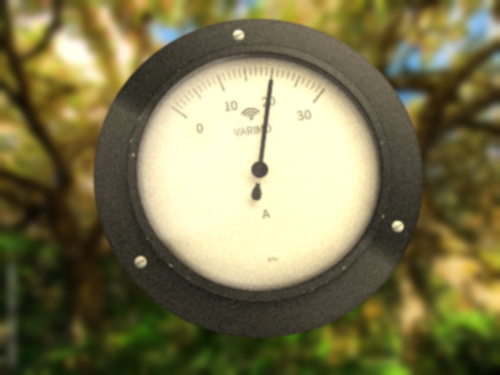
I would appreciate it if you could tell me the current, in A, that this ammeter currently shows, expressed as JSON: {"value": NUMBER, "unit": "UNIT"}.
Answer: {"value": 20, "unit": "A"}
